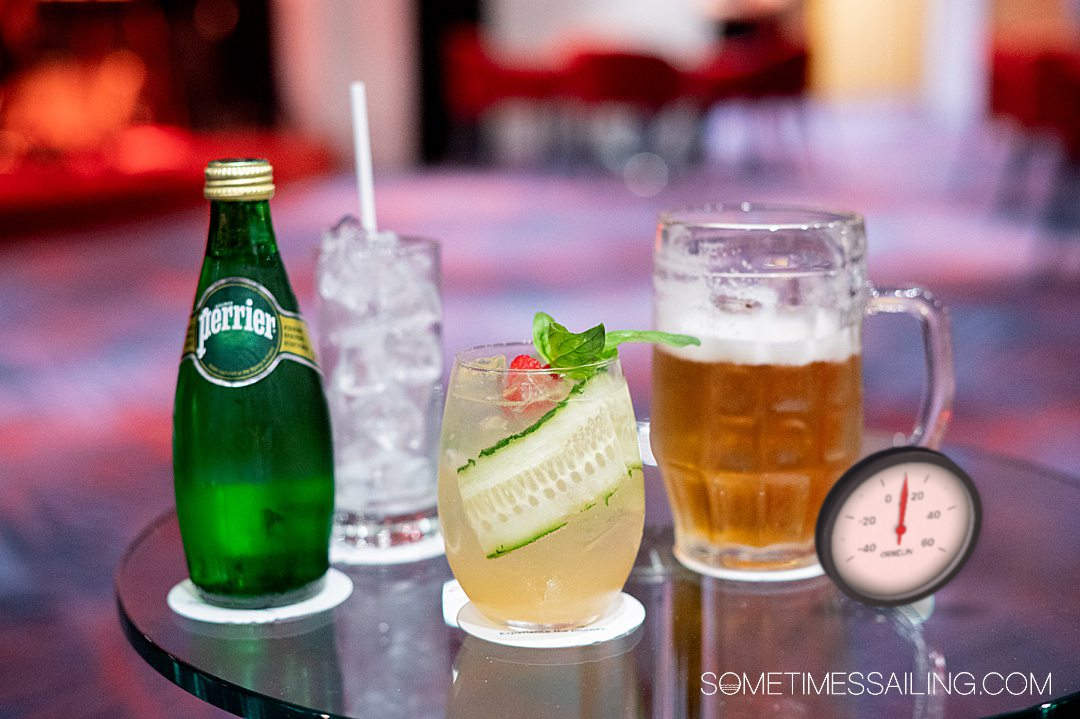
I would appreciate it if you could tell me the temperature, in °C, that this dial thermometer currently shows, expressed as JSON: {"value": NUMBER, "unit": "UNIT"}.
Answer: {"value": 10, "unit": "°C"}
